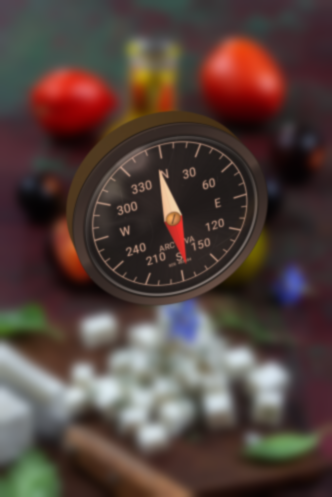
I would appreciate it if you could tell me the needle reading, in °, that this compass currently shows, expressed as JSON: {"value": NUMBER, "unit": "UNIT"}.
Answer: {"value": 175, "unit": "°"}
